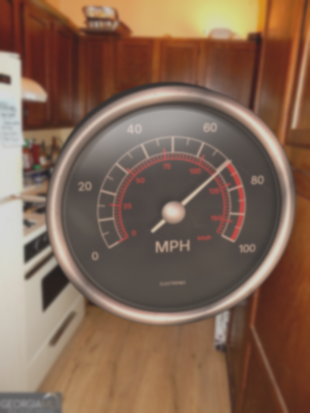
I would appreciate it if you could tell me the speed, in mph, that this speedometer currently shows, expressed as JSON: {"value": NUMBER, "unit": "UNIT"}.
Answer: {"value": 70, "unit": "mph"}
